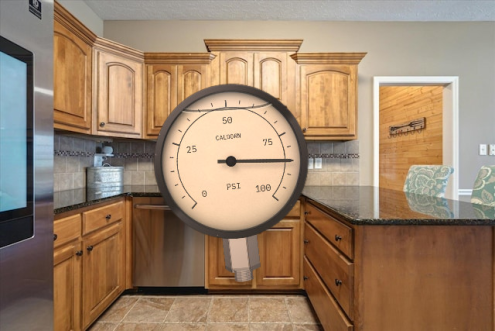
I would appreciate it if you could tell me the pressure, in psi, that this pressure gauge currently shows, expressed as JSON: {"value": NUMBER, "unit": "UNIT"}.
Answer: {"value": 85, "unit": "psi"}
